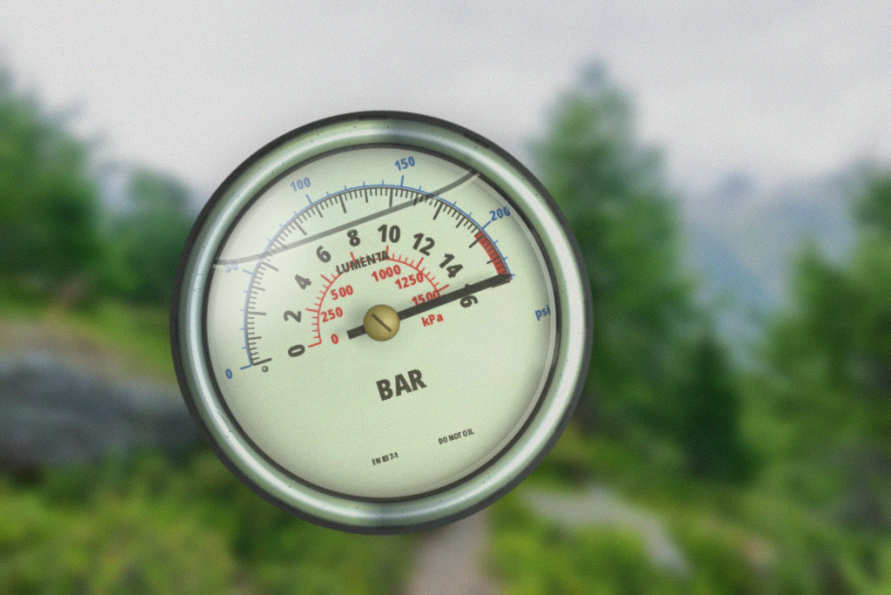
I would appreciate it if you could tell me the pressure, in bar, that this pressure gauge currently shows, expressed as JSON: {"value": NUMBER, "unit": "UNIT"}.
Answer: {"value": 15.8, "unit": "bar"}
